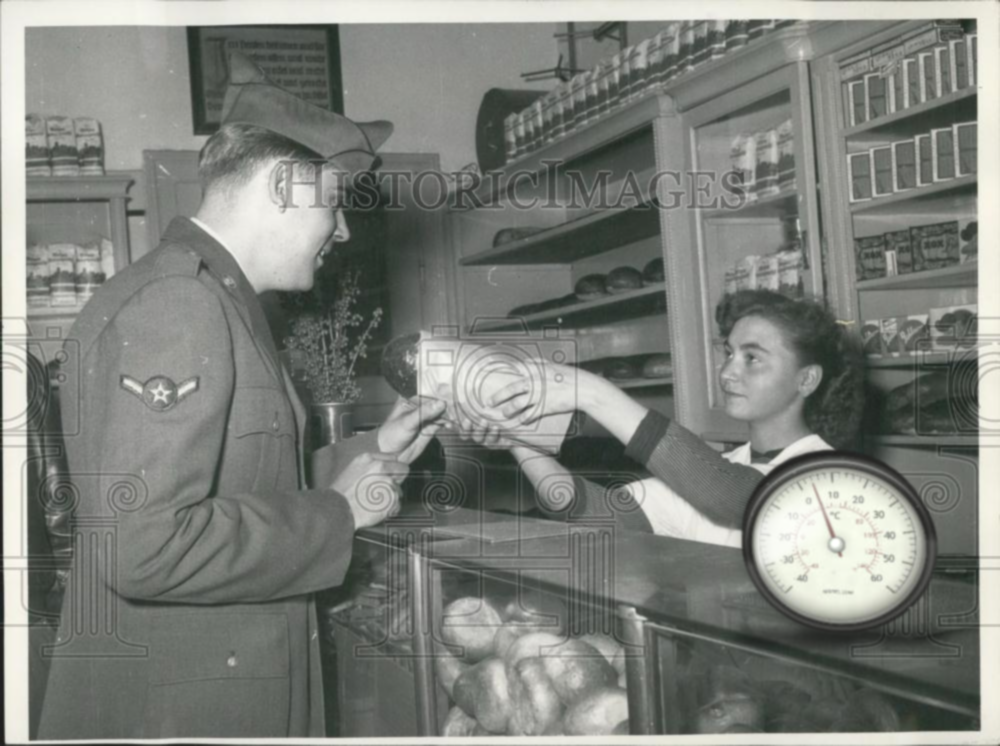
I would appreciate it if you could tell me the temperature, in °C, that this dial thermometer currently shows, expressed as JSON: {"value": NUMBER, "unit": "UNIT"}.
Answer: {"value": 4, "unit": "°C"}
